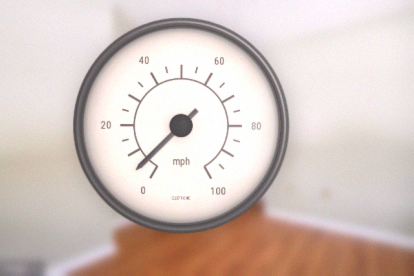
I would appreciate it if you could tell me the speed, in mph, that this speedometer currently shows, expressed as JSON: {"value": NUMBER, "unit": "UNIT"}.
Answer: {"value": 5, "unit": "mph"}
